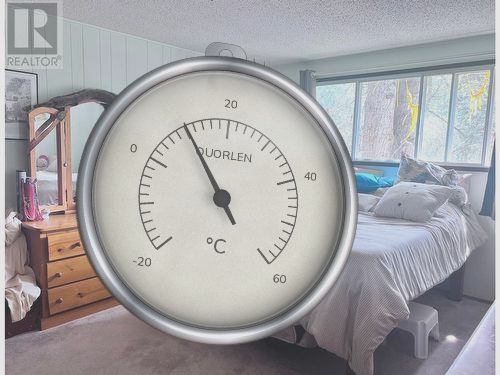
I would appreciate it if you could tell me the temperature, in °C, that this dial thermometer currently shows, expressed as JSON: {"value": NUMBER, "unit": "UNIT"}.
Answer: {"value": 10, "unit": "°C"}
